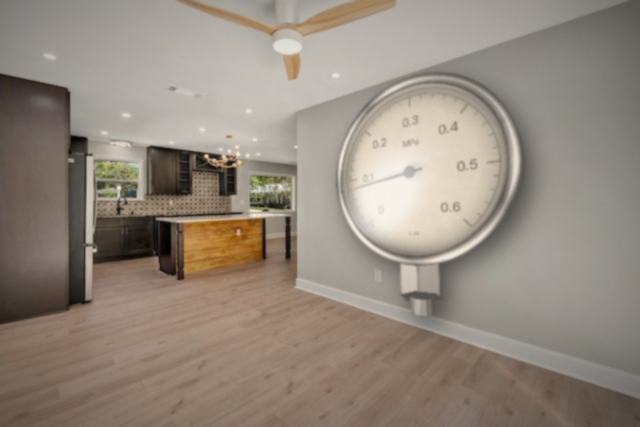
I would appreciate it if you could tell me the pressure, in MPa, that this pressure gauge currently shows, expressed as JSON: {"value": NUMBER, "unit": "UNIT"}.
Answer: {"value": 0.08, "unit": "MPa"}
